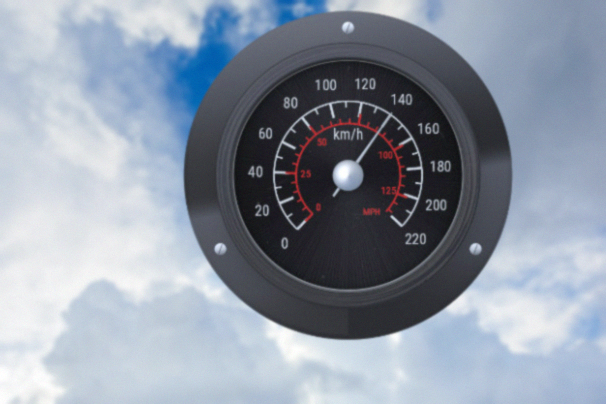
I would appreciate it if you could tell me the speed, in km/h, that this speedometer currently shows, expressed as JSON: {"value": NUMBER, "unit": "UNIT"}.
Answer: {"value": 140, "unit": "km/h"}
